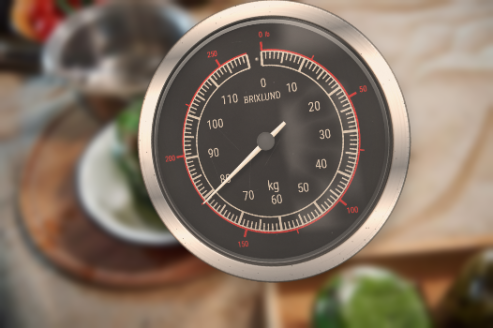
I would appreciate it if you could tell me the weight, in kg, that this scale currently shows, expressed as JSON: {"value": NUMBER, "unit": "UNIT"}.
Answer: {"value": 79, "unit": "kg"}
